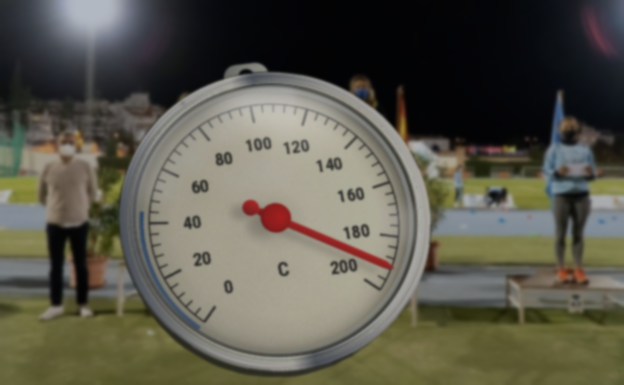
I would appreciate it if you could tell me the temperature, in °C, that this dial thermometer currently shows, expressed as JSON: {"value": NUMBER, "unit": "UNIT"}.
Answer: {"value": 192, "unit": "°C"}
